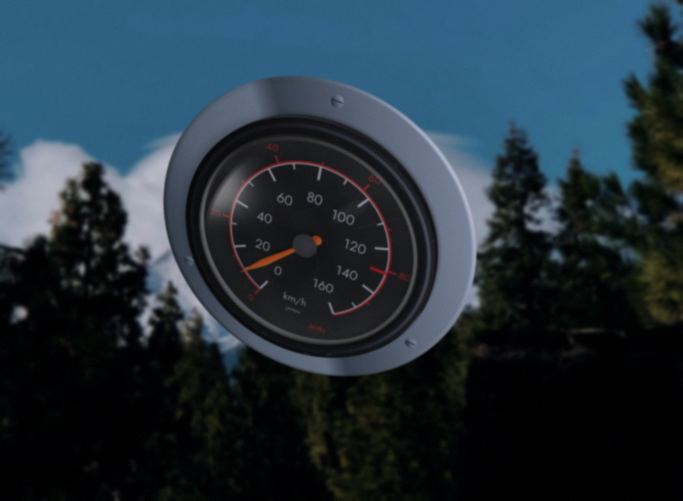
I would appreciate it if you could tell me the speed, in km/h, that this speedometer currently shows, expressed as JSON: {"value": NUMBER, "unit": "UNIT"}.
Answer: {"value": 10, "unit": "km/h"}
